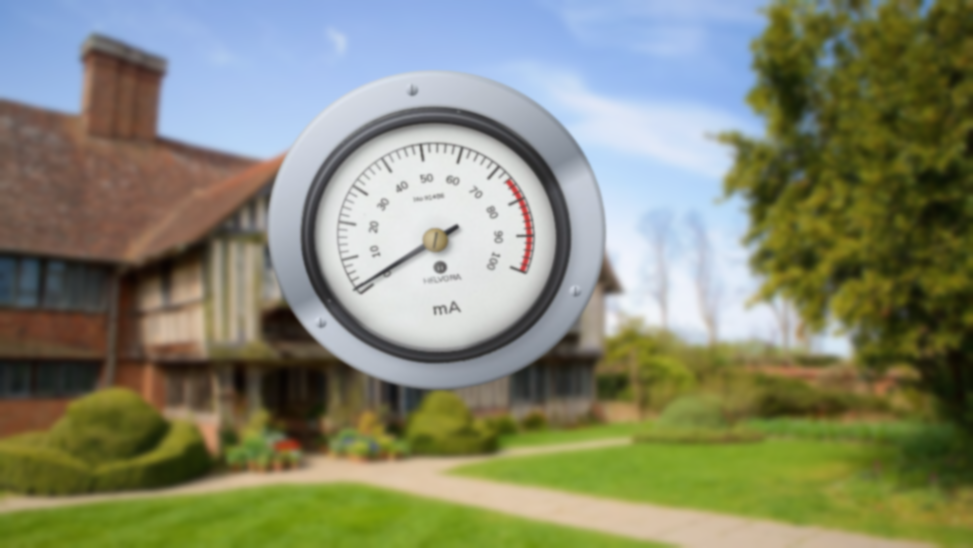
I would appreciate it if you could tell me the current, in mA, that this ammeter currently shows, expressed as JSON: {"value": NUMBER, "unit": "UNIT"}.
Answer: {"value": 2, "unit": "mA"}
